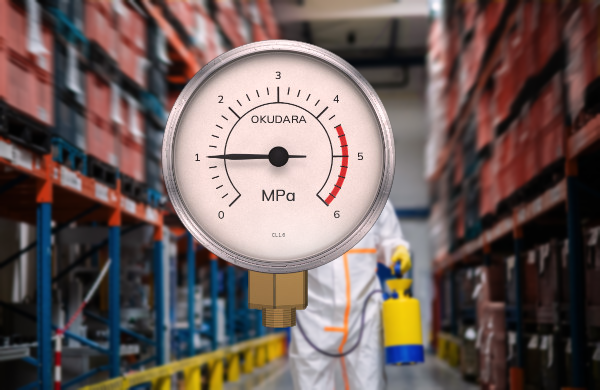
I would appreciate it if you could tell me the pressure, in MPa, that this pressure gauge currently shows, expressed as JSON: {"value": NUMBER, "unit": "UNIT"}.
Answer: {"value": 1, "unit": "MPa"}
